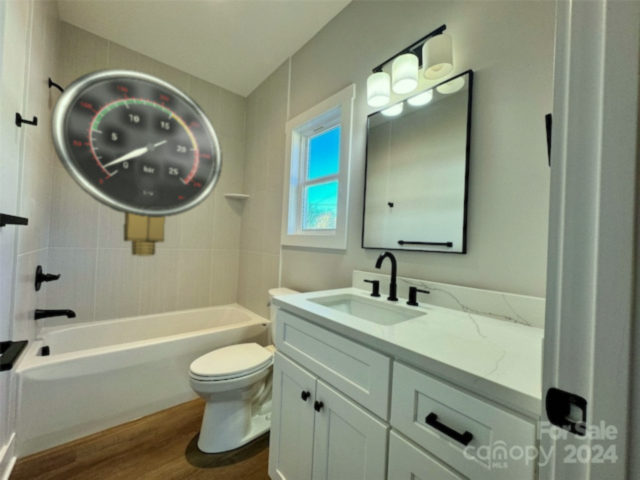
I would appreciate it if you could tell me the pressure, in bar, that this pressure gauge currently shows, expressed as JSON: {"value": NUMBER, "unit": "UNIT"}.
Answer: {"value": 1, "unit": "bar"}
